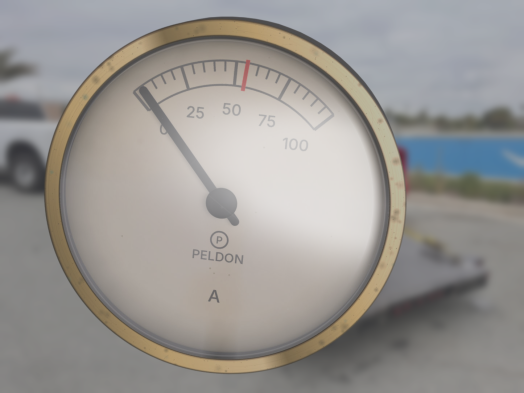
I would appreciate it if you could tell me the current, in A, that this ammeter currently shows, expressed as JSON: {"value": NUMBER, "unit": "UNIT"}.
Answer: {"value": 5, "unit": "A"}
